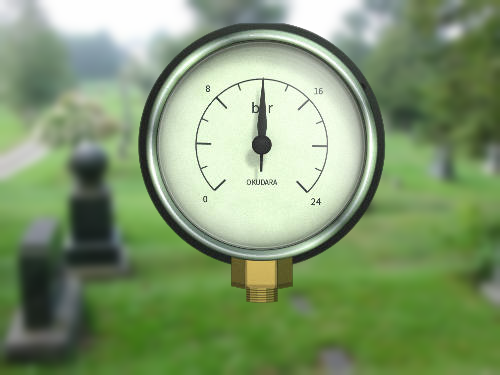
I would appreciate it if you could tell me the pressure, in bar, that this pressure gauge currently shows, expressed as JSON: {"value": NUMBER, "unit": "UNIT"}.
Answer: {"value": 12, "unit": "bar"}
